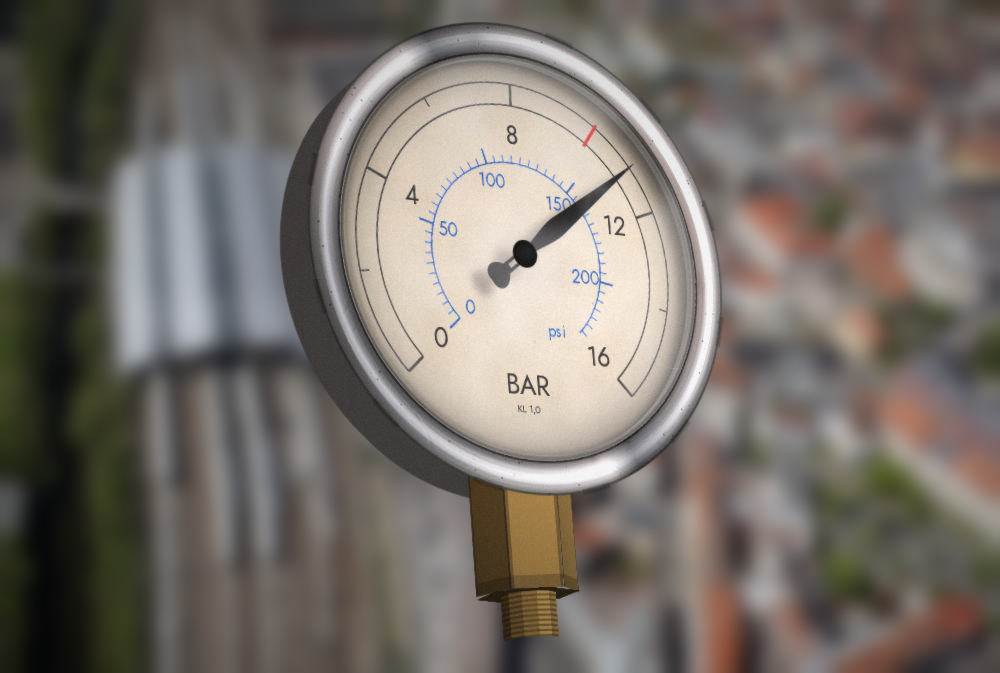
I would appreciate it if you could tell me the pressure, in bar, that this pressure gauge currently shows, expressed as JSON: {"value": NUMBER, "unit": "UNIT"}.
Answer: {"value": 11, "unit": "bar"}
